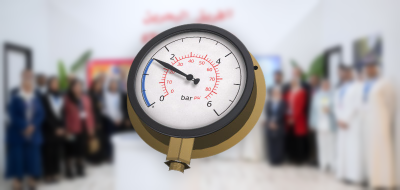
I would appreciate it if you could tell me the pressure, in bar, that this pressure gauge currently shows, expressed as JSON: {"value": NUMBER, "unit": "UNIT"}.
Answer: {"value": 1.5, "unit": "bar"}
